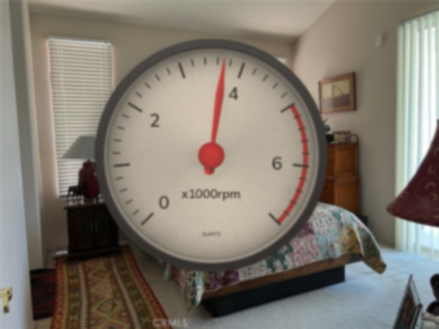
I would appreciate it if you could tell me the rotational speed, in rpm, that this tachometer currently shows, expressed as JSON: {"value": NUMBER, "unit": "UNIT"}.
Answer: {"value": 3700, "unit": "rpm"}
